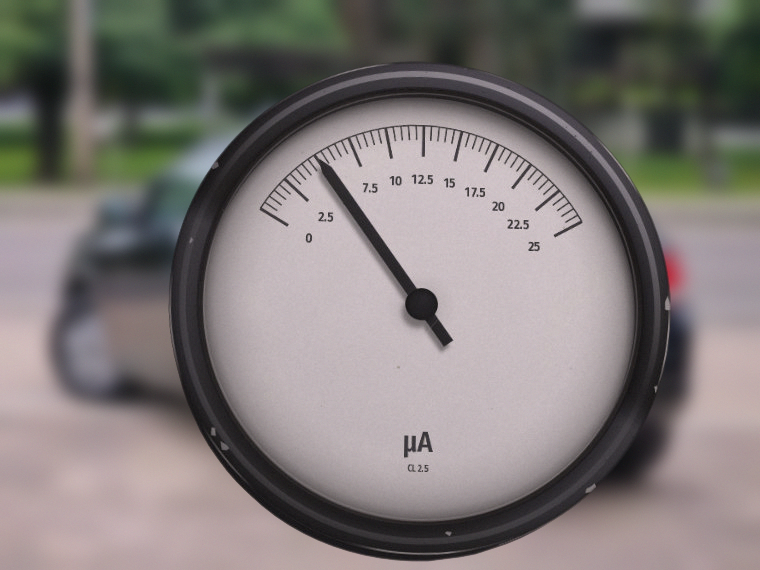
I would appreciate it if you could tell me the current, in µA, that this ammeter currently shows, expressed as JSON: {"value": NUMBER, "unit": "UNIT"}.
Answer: {"value": 5, "unit": "µA"}
